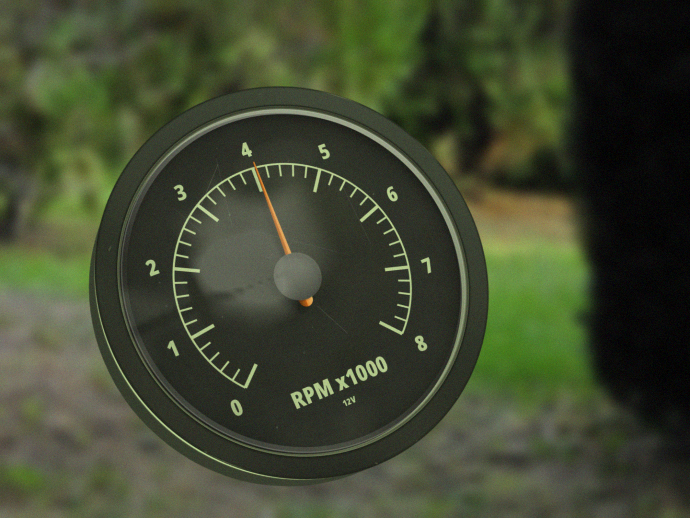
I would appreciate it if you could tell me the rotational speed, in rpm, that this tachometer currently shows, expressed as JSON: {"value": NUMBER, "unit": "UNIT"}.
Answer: {"value": 4000, "unit": "rpm"}
